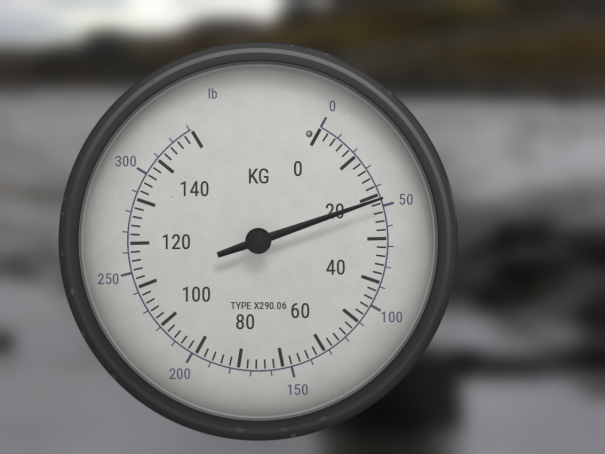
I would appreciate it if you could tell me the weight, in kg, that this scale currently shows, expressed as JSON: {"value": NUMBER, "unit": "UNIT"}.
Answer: {"value": 21, "unit": "kg"}
